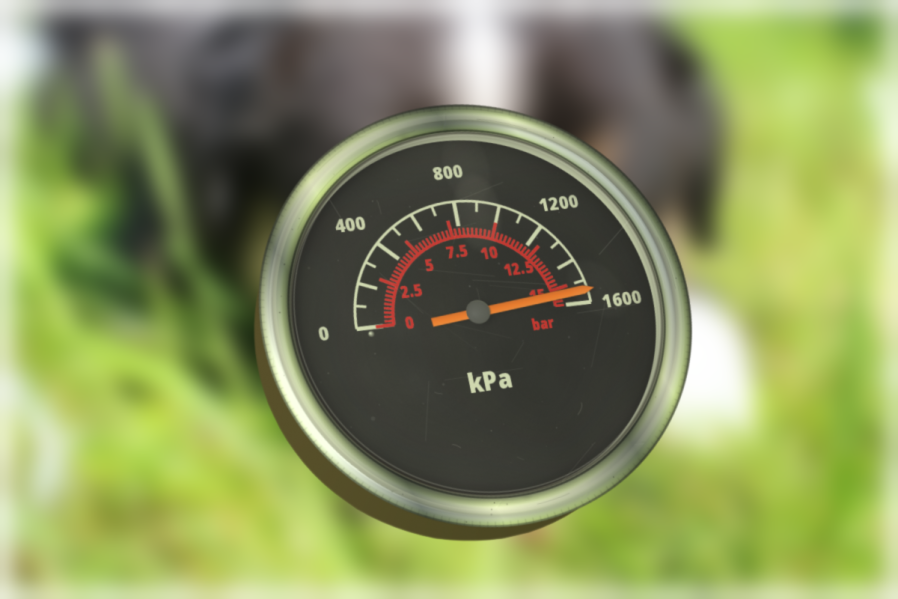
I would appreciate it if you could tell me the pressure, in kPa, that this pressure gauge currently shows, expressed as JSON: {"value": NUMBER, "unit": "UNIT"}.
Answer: {"value": 1550, "unit": "kPa"}
